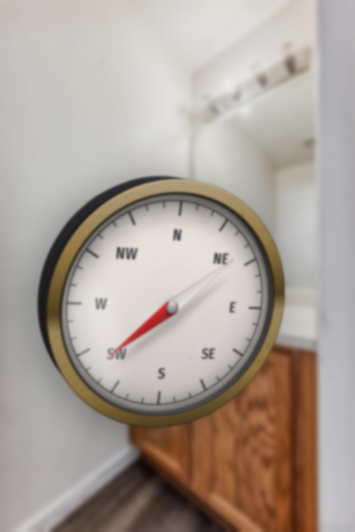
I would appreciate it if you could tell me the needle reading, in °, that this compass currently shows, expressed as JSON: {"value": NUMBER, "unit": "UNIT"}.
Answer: {"value": 230, "unit": "°"}
